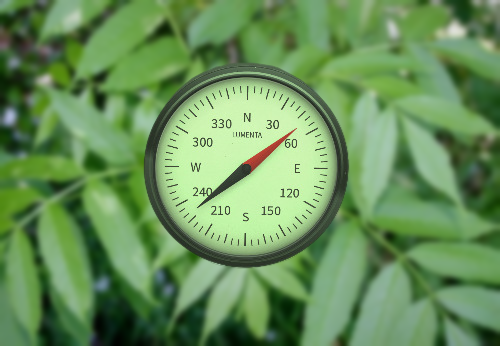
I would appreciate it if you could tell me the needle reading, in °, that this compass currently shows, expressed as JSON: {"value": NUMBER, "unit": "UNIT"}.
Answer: {"value": 50, "unit": "°"}
